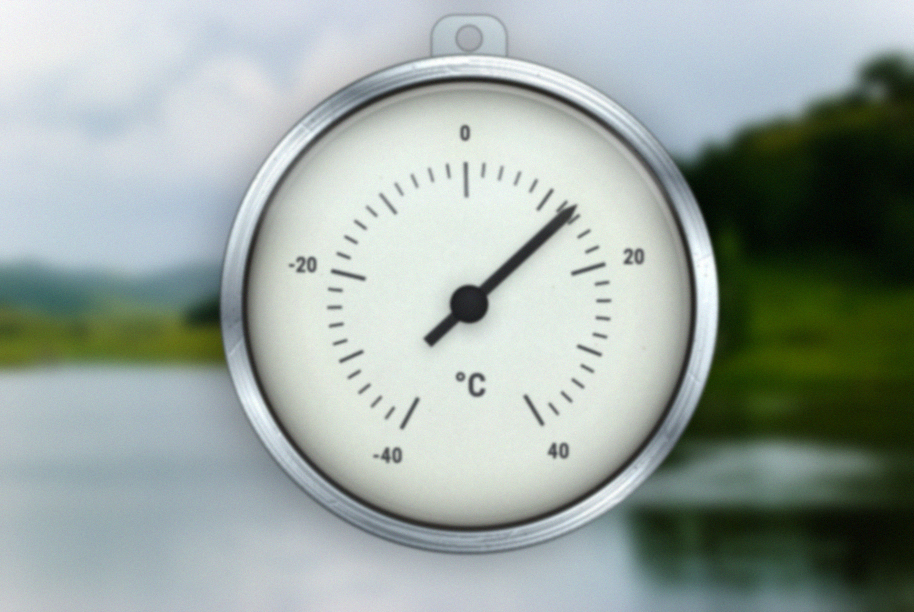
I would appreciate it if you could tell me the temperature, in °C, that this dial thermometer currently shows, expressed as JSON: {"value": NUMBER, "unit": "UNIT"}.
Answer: {"value": 13, "unit": "°C"}
